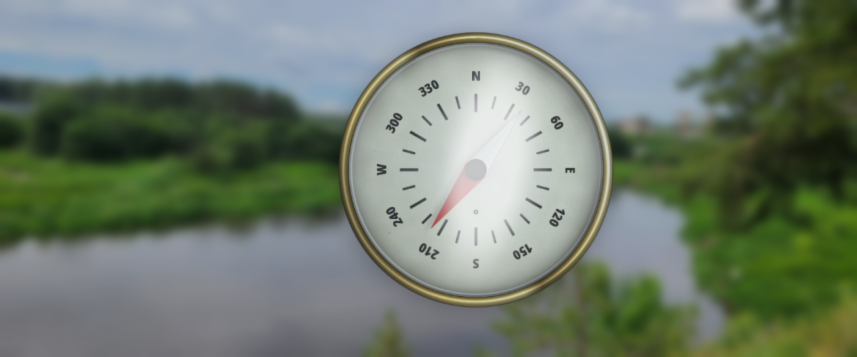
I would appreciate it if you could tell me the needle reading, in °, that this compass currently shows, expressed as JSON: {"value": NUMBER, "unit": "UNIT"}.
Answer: {"value": 217.5, "unit": "°"}
